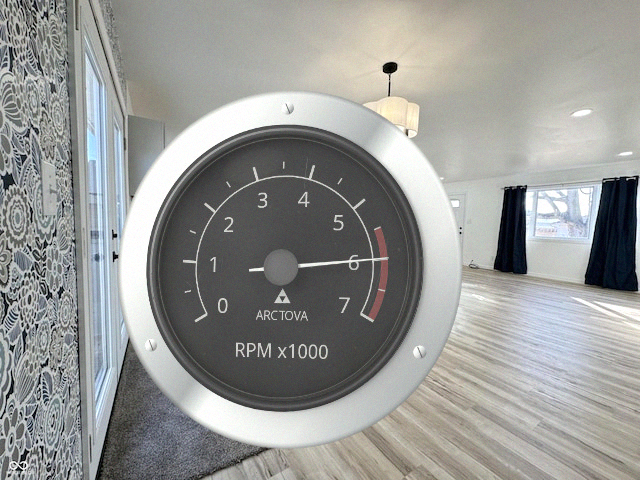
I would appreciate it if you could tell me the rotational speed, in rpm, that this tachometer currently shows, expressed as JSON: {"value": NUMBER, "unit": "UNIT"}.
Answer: {"value": 6000, "unit": "rpm"}
